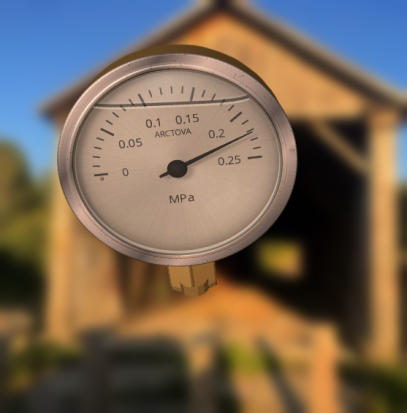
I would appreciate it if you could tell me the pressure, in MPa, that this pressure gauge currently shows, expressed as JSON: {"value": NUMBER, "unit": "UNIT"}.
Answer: {"value": 0.22, "unit": "MPa"}
